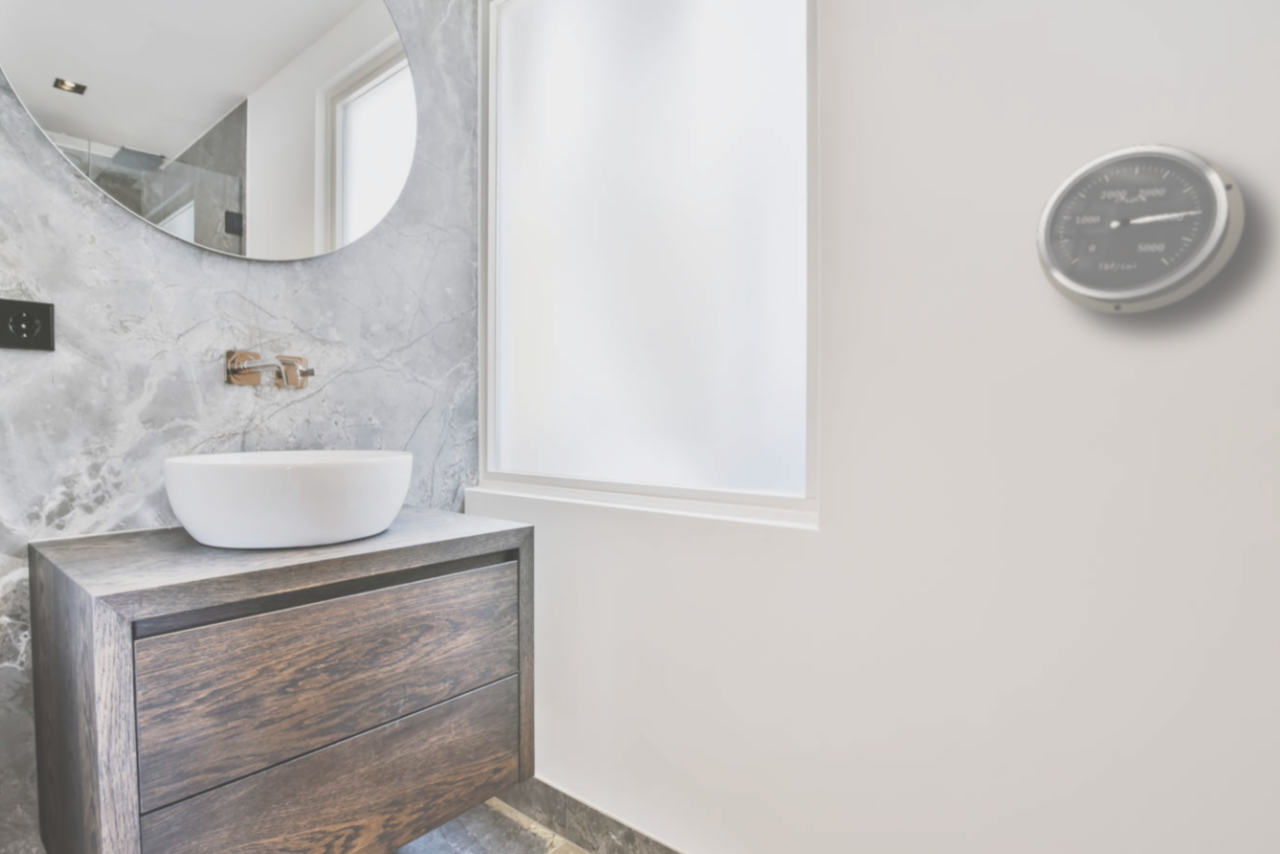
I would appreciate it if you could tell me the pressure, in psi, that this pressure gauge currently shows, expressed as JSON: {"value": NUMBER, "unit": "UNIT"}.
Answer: {"value": 4000, "unit": "psi"}
